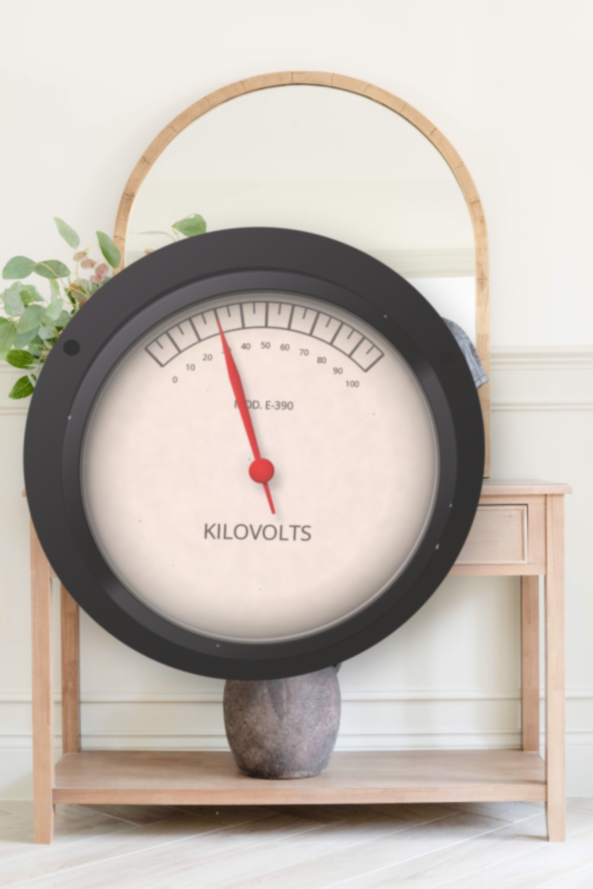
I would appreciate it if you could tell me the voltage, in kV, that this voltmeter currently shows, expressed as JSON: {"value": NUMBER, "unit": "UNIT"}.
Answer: {"value": 30, "unit": "kV"}
